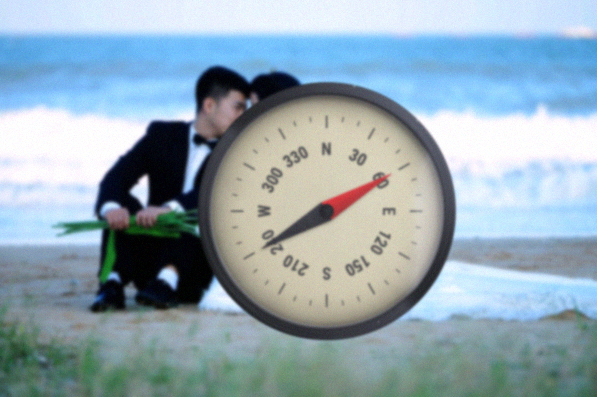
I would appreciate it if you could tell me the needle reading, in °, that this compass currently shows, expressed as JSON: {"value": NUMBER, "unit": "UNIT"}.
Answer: {"value": 60, "unit": "°"}
